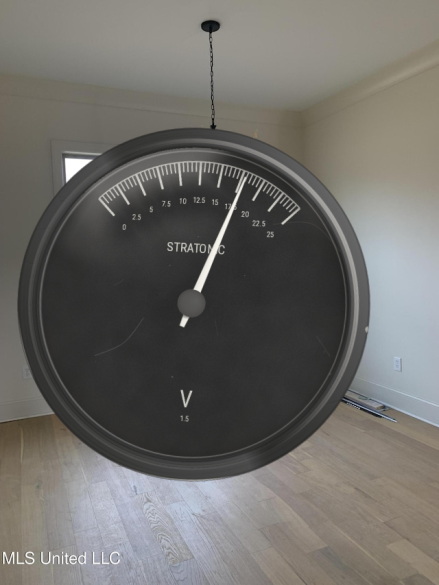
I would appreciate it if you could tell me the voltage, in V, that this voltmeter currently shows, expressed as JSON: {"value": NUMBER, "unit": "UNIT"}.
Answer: {"value": 18, "unit": "V"}
